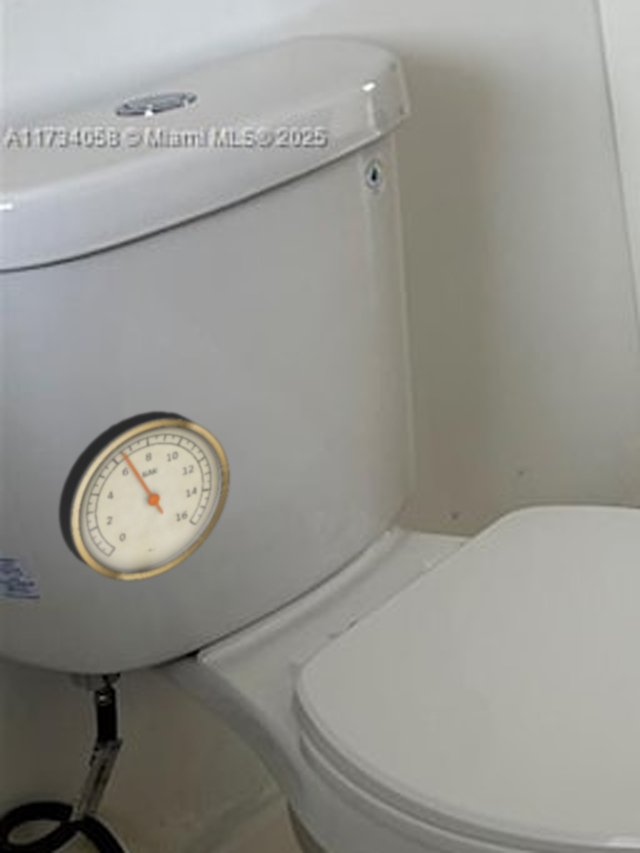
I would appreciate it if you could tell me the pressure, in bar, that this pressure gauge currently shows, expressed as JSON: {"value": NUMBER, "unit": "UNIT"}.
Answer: {"value": 6.5, "unit": "bar"}
